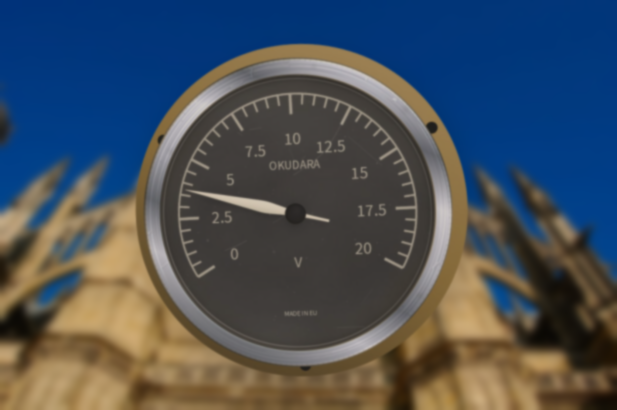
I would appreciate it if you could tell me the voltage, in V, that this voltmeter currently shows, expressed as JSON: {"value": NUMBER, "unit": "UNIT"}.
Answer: {"value": 3.75, "unit": "V"}
